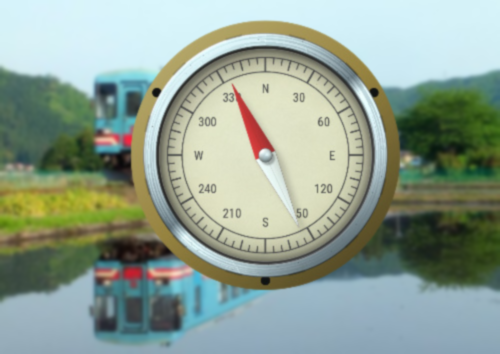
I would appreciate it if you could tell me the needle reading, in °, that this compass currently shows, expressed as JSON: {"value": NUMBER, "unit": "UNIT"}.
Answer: {"value": 335, "unit": "°"}
